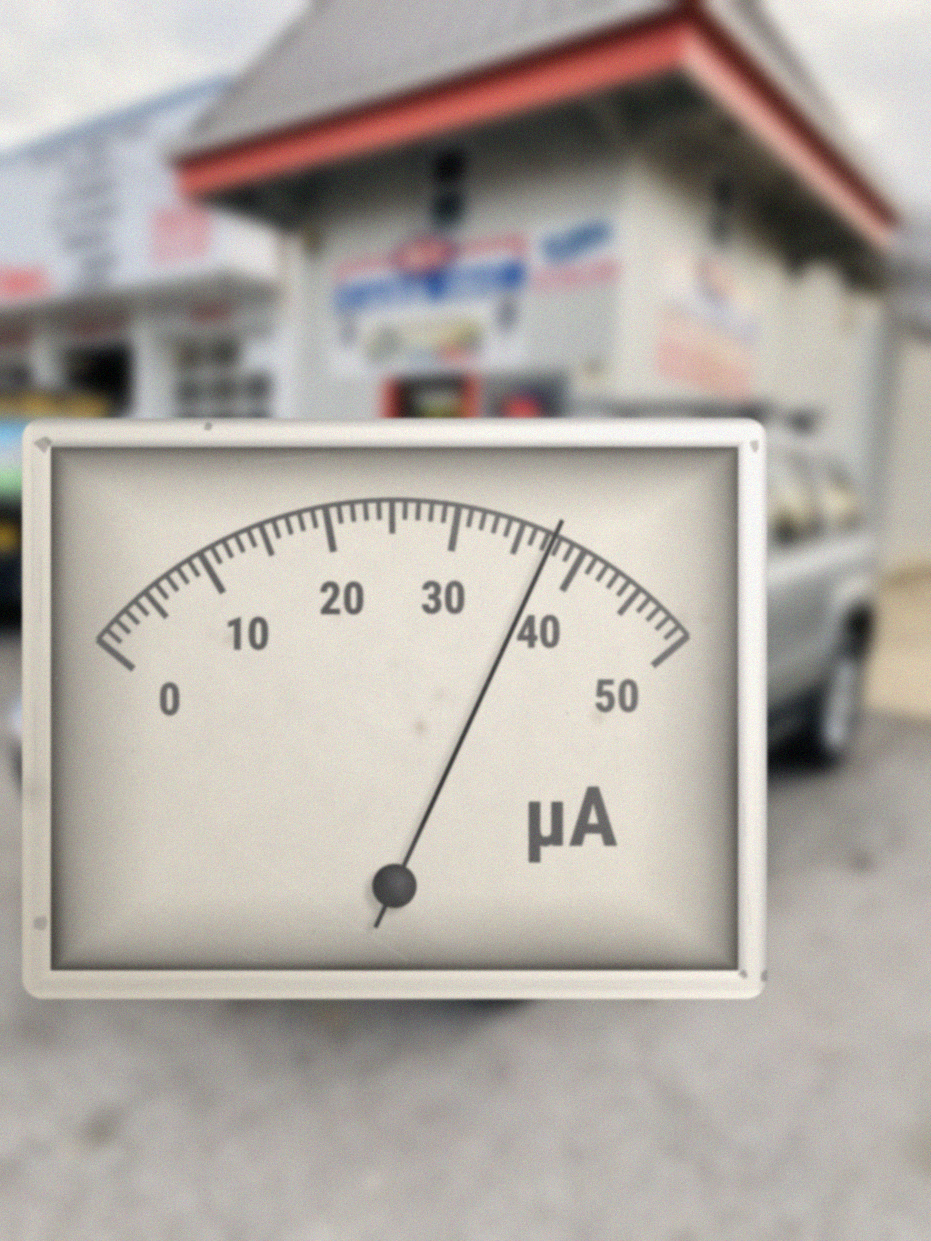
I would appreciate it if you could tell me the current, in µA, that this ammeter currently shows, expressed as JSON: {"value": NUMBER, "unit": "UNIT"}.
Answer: {"value": 37.5, "unit": "µA"}
